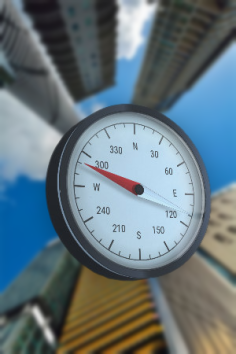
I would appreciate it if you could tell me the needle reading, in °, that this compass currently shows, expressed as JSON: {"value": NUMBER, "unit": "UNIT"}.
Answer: {"value": 290, "unit": "°"}
